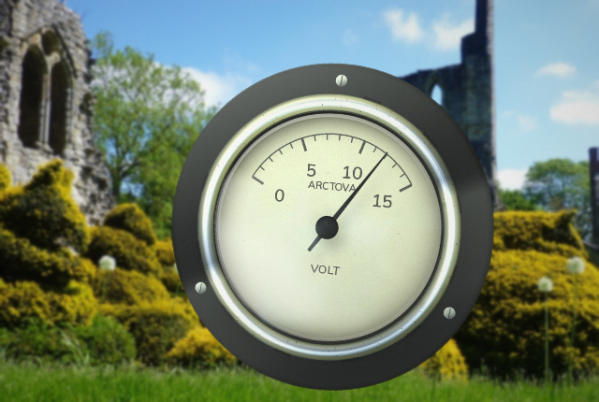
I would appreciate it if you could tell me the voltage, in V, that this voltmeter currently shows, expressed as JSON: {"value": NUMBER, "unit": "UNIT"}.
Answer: {"value": 12, "unit": "V"}
